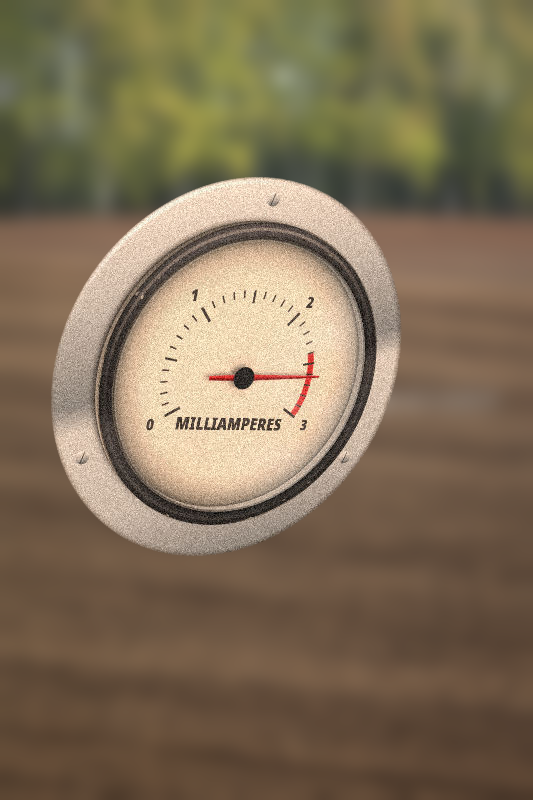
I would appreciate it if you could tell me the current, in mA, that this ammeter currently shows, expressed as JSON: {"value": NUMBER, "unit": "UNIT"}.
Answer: {"value": 2.6, "unit": "mA"}
